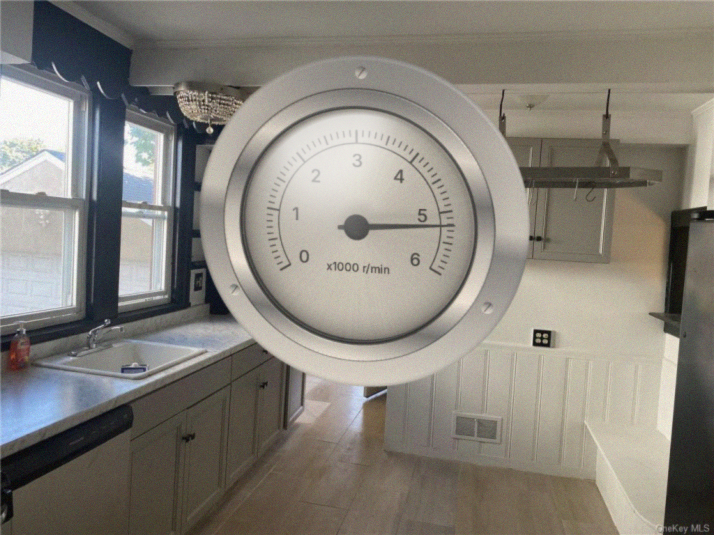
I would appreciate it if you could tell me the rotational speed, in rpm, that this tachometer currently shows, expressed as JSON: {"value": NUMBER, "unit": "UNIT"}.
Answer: {"value": 5200, "unit": "rpm"}
